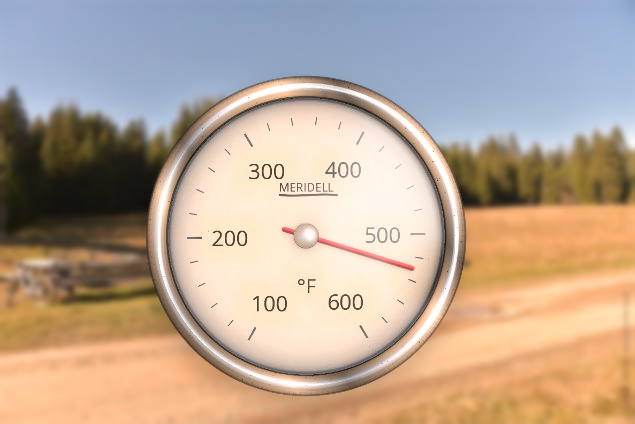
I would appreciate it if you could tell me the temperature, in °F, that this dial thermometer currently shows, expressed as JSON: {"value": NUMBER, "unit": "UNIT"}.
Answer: {"value": 530, "unit": "°F"}
